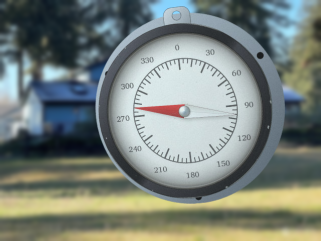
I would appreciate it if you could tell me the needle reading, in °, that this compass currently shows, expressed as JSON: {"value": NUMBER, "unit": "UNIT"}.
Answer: {"value": 280, "unit": "°"}
